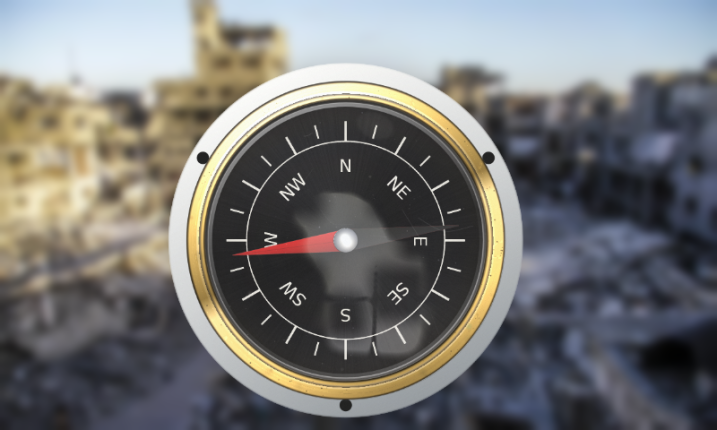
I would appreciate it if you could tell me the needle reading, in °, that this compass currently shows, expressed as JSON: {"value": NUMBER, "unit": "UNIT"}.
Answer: {"value": 262.5, "unit": "°"}
